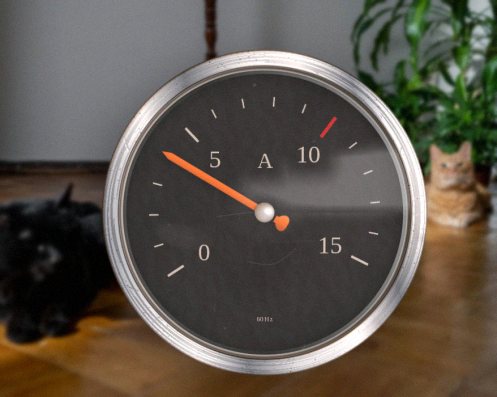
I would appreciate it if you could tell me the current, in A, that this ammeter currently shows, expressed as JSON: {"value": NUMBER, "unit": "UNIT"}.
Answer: {"value": 4, "unit": "A"}
